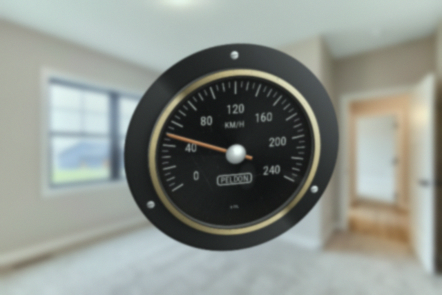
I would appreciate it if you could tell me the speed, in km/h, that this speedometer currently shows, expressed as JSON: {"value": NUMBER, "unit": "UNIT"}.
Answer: {"value": 50, "unit": "km/h"}
